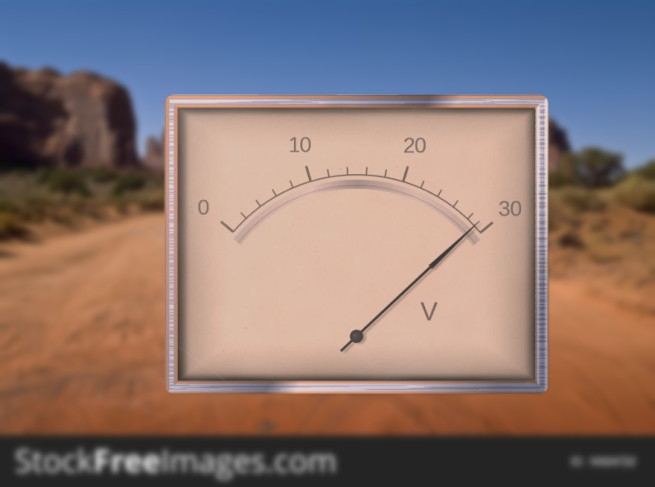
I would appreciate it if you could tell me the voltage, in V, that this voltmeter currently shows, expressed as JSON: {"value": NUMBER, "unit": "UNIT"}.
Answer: {"value": 29, "unit": "V"}
